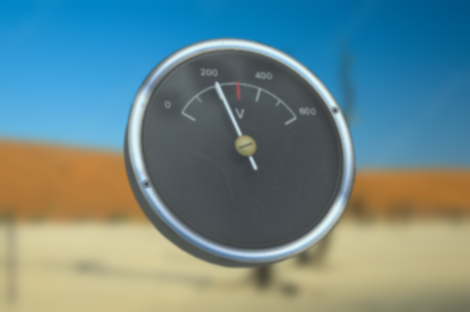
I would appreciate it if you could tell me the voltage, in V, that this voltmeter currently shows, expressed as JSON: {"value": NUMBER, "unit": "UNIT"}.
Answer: {"value": 200, "unit": "V"}
